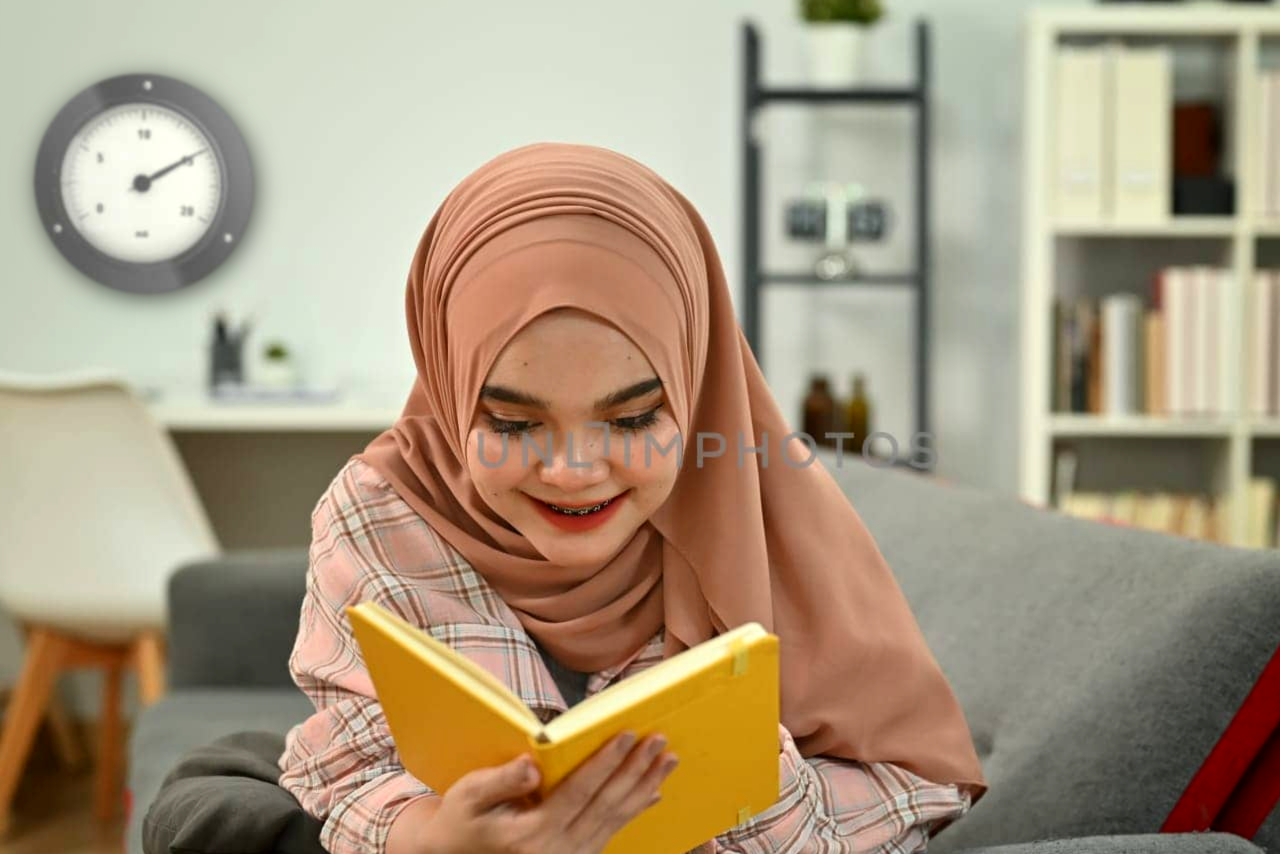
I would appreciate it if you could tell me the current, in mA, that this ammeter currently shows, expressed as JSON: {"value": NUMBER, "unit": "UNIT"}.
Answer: {"value": 15, "unit": "mA"}
